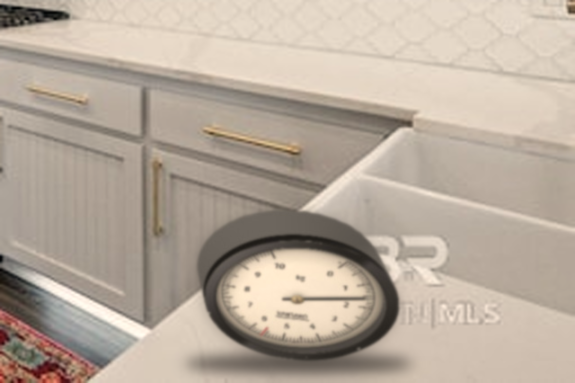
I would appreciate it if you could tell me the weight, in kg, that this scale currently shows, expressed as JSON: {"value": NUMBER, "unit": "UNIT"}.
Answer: {"value": 1.5, "unit": "kg"}
